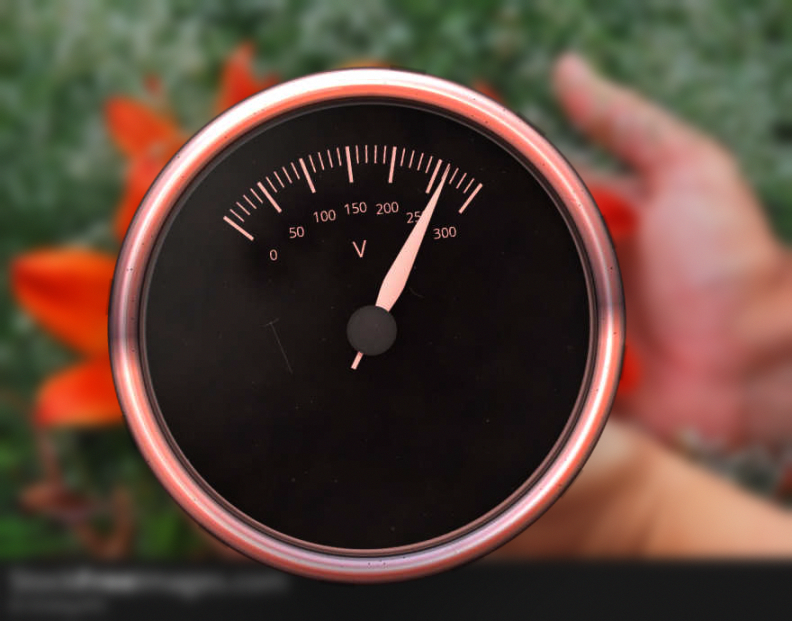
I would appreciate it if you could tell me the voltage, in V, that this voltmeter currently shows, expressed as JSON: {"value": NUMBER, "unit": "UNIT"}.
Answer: {"value": 260, "unit": "V"}
